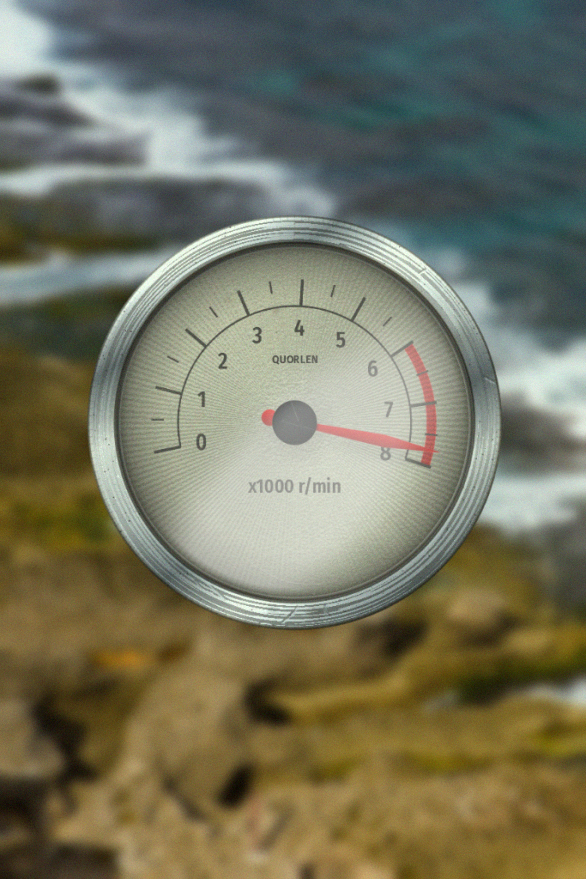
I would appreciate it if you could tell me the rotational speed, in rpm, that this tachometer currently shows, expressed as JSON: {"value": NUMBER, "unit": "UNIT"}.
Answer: {"value": 7750, "unit": "rpm"}
